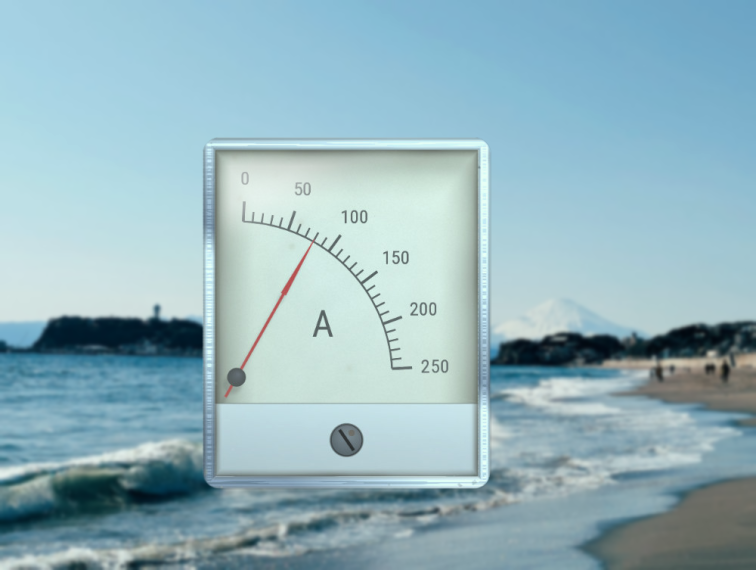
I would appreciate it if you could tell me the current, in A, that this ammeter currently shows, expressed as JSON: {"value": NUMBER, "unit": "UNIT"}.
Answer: {"value": 80, "unit": "A"}
